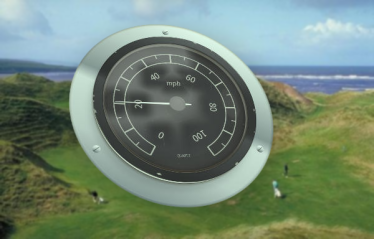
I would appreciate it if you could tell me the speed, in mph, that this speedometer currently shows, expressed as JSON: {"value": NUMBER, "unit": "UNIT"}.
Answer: {"value": 20, "unit": "mph"}
